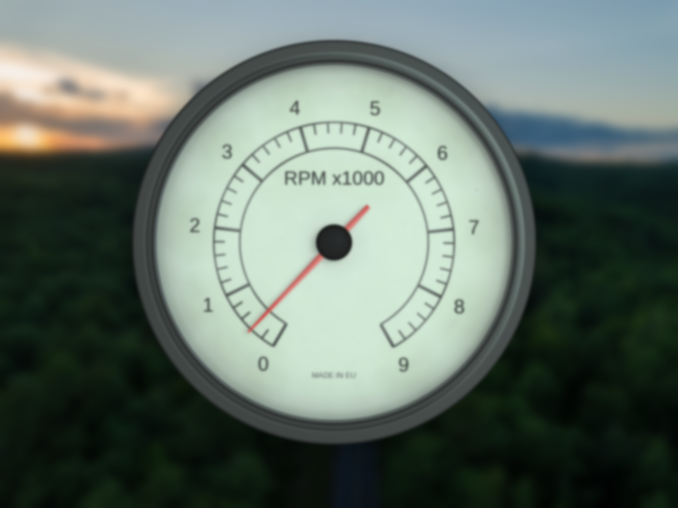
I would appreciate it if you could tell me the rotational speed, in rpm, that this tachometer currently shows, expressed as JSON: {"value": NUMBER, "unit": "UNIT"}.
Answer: {"value": 400, "unit": "rpm"}
